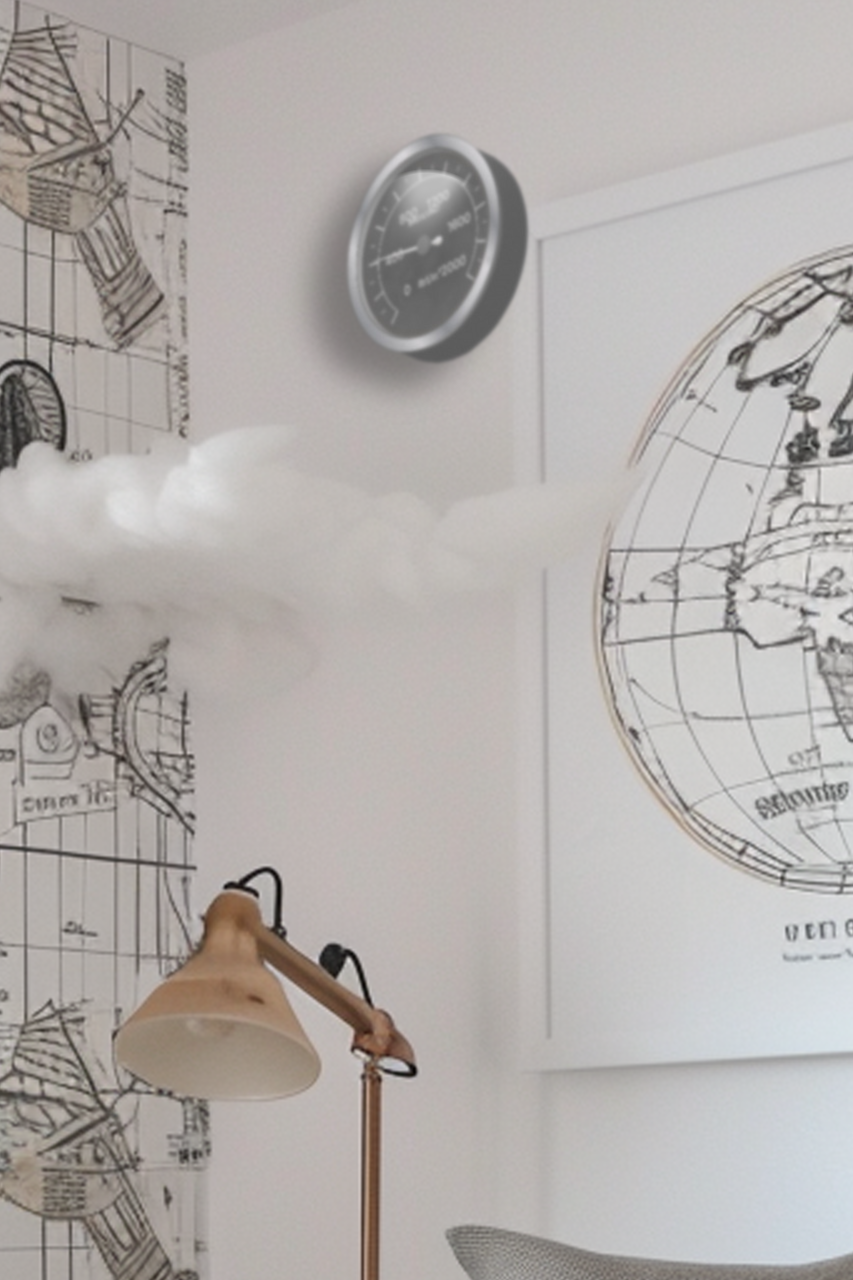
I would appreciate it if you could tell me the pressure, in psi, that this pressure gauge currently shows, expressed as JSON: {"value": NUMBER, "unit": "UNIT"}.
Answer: {"value": 400, "unit": "psi"}
